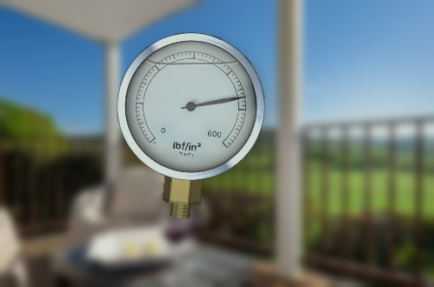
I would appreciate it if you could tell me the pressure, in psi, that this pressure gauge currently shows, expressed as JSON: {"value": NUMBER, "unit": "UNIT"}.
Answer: {"value": 470, "unit": "psi"}
